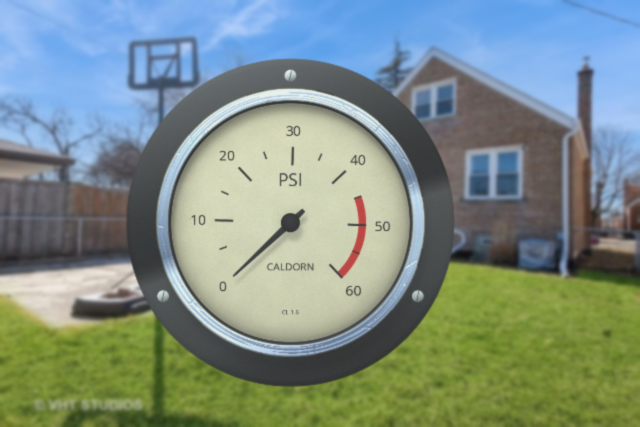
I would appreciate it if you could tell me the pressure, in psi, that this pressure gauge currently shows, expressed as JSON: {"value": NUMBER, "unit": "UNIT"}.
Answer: {"value": 0, "unit": "psi"}
